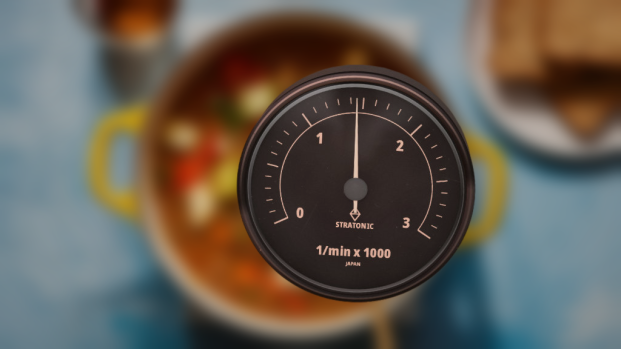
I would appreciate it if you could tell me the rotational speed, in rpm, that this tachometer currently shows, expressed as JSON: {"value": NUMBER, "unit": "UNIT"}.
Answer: {"value": 1450, "unit": "rpm"}
